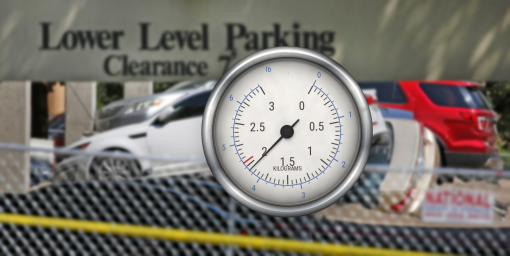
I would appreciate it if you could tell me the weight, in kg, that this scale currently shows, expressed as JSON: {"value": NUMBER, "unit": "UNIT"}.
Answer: {"value": 1.95, "unit": "kg"}
